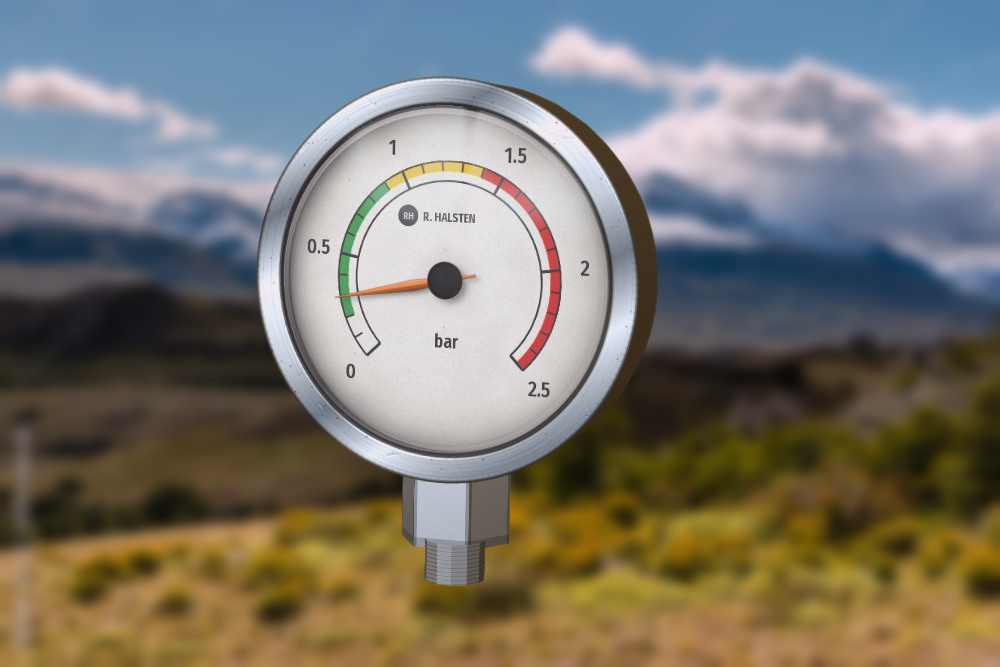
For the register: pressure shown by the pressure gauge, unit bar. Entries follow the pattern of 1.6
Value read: 0.3
